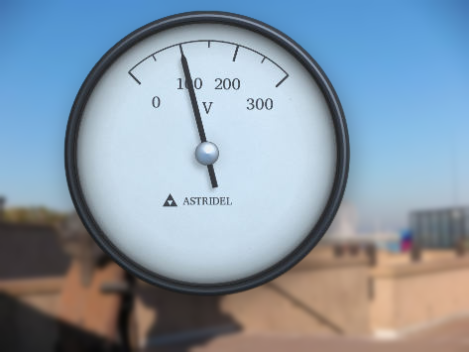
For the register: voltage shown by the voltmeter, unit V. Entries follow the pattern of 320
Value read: 100
